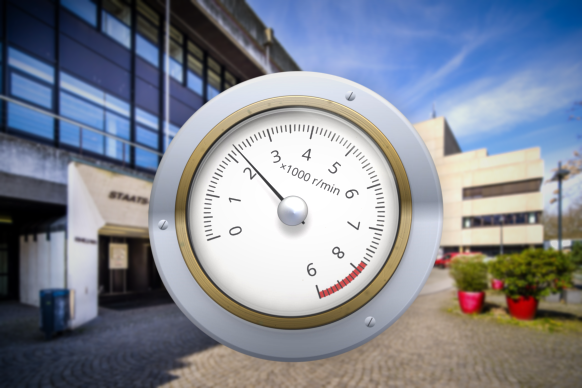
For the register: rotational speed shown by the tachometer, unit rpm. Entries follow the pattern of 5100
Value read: 2200
